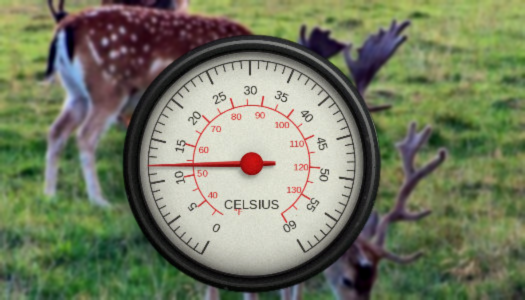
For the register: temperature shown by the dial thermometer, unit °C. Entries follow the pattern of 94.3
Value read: 12
